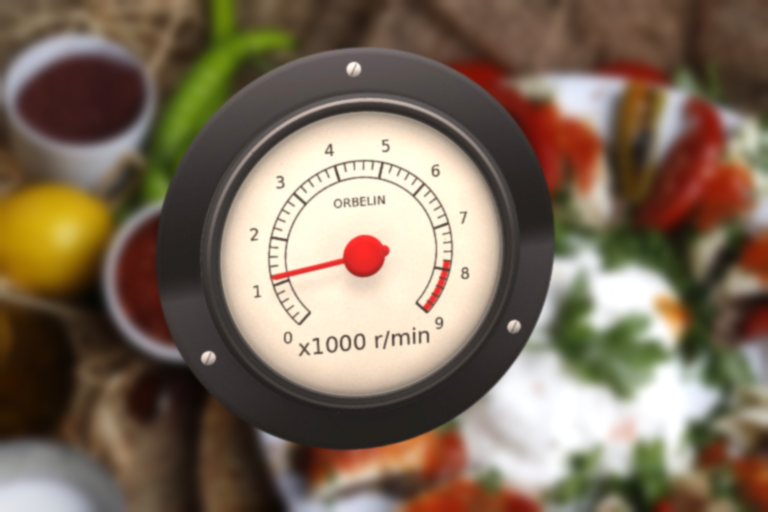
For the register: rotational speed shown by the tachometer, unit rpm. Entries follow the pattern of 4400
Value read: 1200
